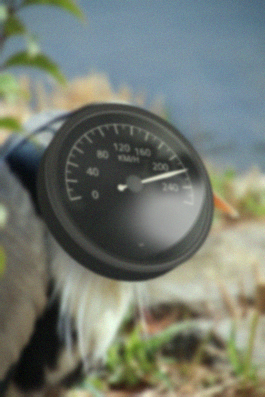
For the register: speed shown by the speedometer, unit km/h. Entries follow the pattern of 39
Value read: 220
